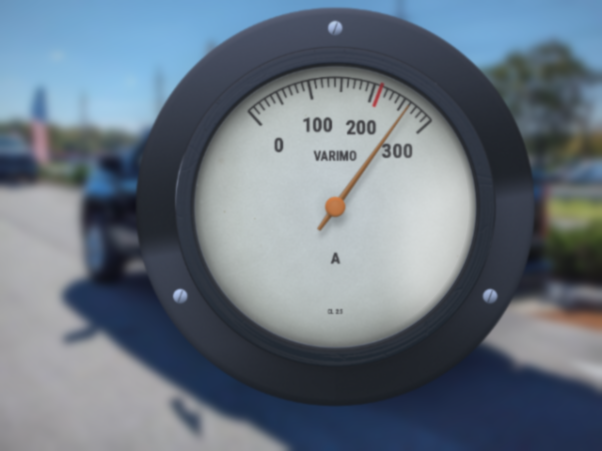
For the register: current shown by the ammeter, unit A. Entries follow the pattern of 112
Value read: 260
